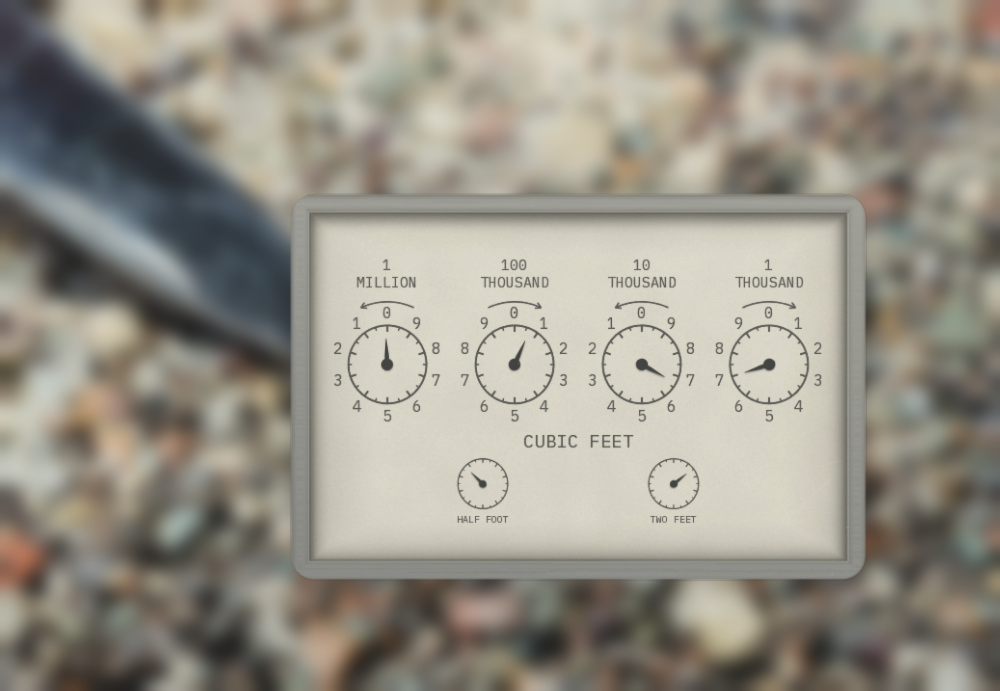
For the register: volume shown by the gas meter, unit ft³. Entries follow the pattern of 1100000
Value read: 6700
